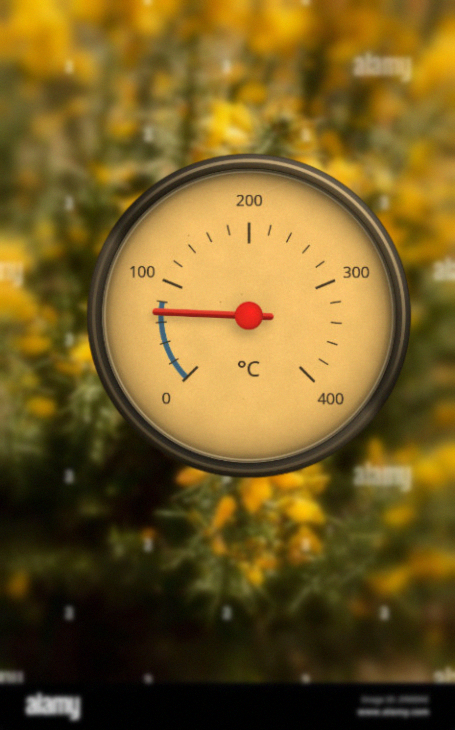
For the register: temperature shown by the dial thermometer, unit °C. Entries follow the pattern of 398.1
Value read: 70
